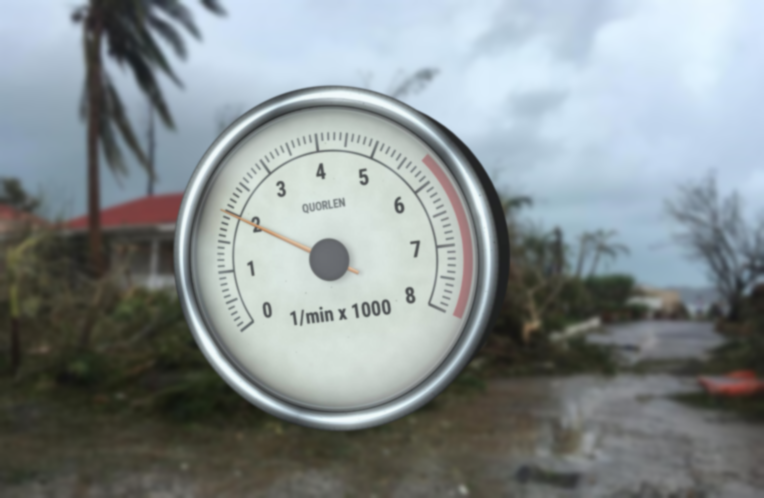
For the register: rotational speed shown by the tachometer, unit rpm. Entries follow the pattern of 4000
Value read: 2000
